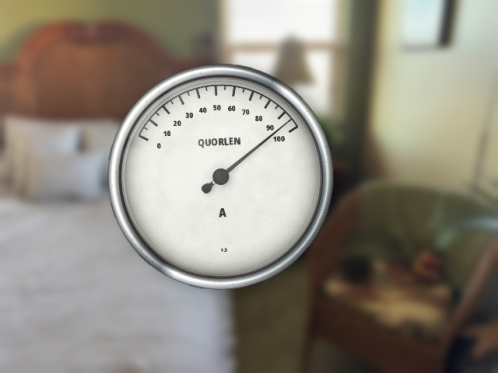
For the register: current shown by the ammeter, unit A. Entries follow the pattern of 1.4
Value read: 95
